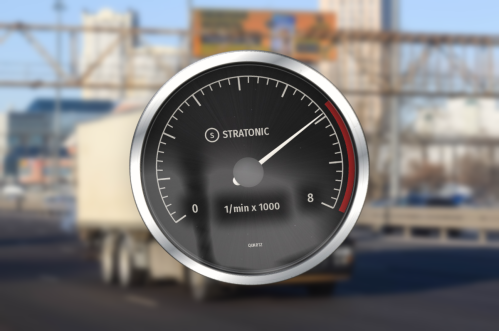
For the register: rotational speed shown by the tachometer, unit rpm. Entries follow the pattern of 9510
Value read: 5900
